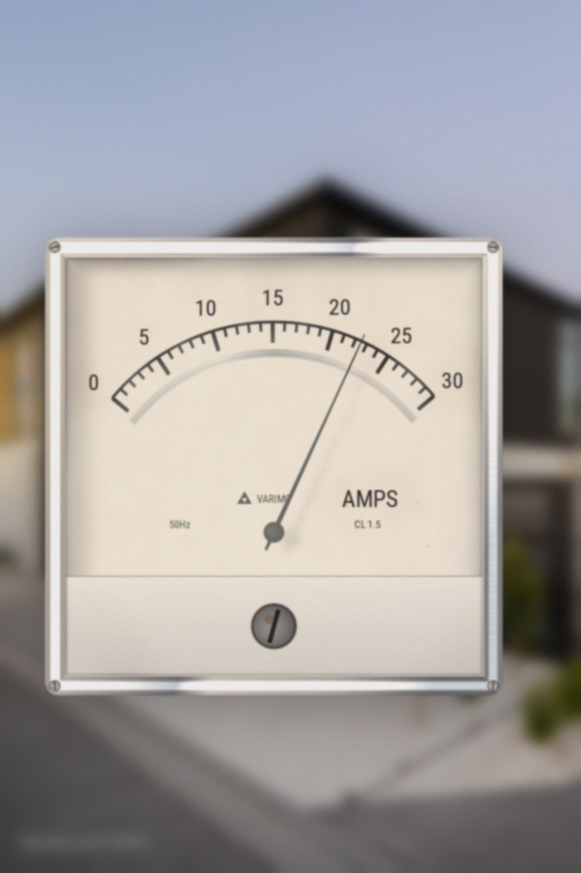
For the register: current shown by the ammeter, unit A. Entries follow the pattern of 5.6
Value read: 22.5
